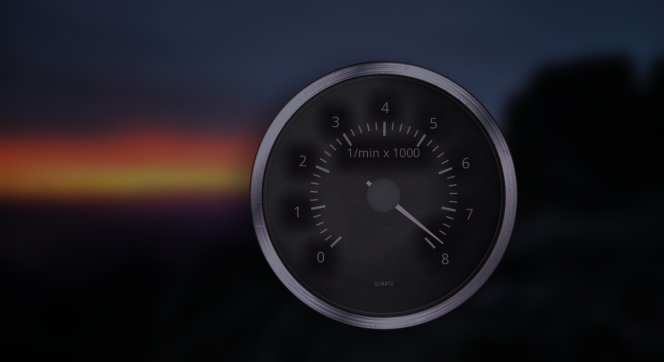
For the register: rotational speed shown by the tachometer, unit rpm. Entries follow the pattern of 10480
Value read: 7800
